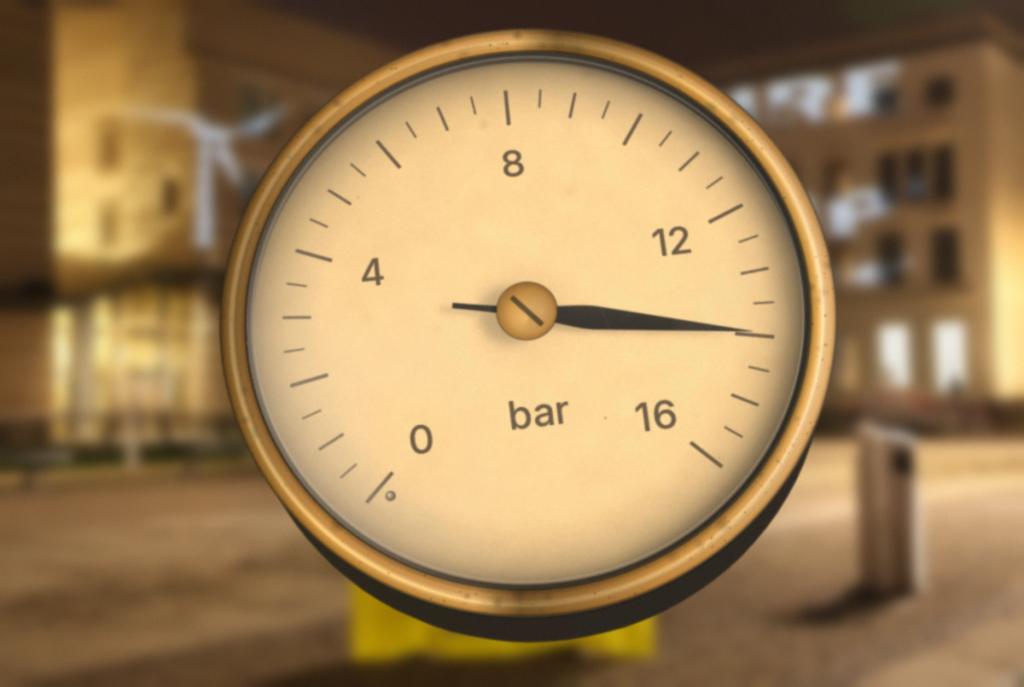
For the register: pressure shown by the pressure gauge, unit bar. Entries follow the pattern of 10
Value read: 14
